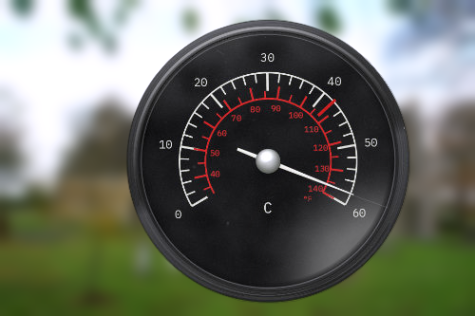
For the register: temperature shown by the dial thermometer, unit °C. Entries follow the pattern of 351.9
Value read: 58
